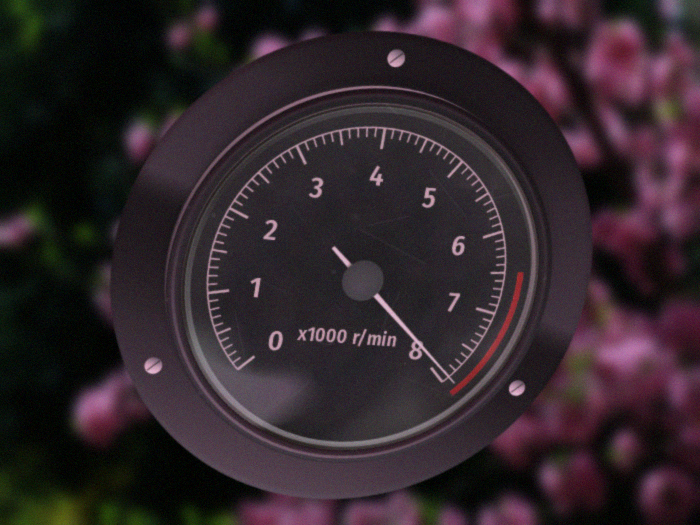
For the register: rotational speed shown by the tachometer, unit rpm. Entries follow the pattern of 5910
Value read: 7900
